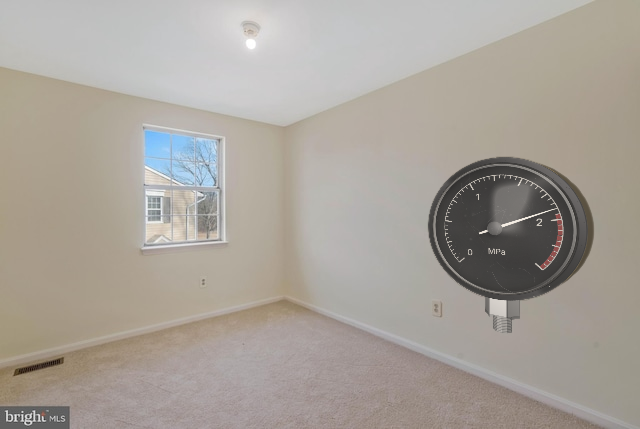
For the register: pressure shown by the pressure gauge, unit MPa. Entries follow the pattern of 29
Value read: 1.9
